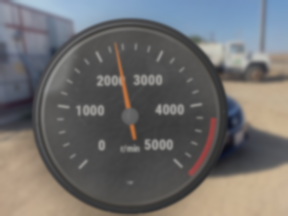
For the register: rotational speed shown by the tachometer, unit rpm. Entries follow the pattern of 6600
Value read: 2300
